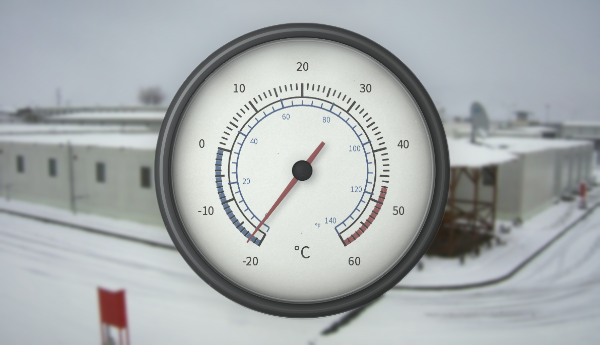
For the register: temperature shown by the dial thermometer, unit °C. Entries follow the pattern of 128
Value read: -18
